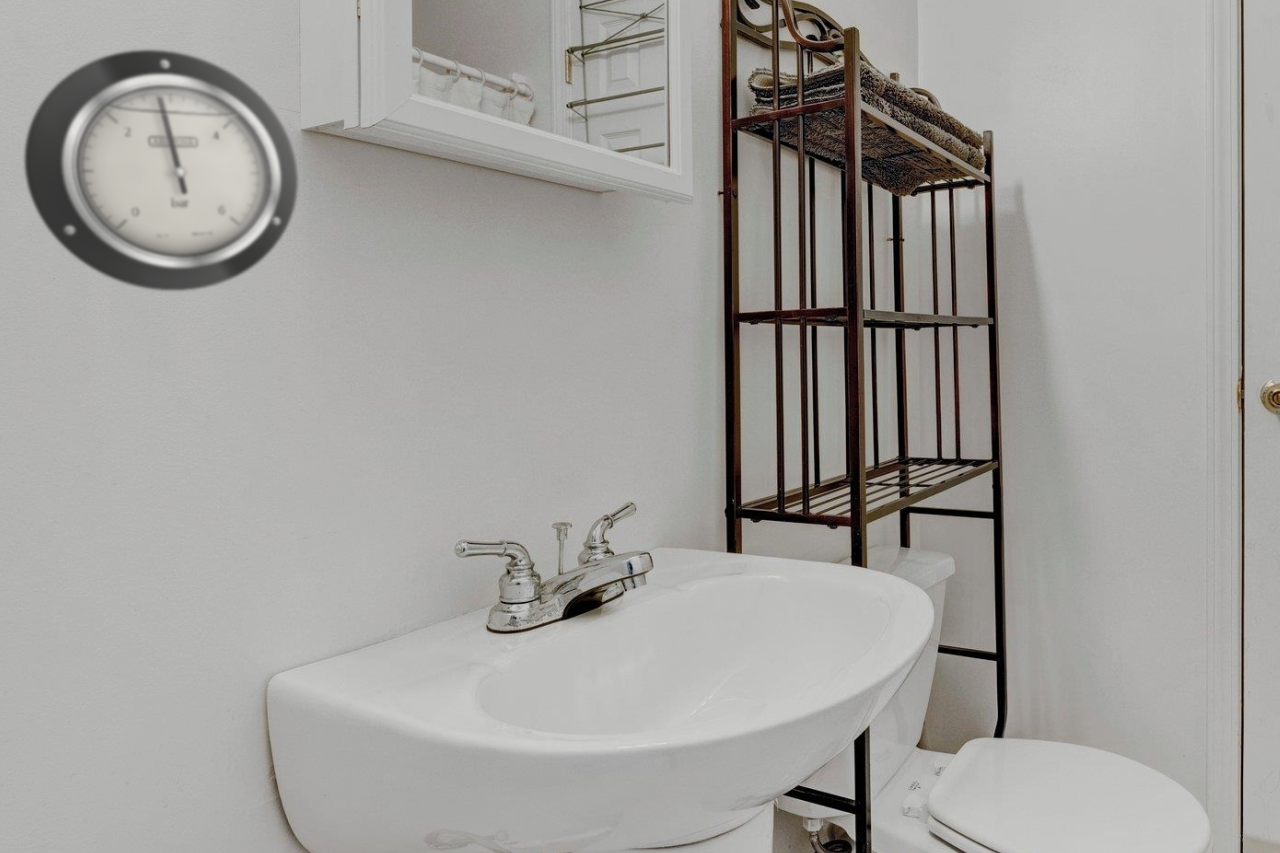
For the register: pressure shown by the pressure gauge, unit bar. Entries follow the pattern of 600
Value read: 2.8
